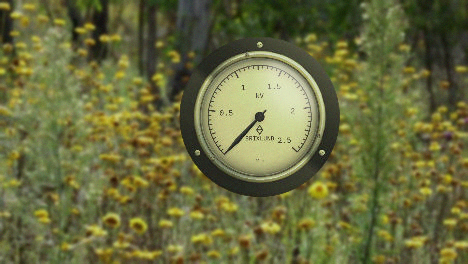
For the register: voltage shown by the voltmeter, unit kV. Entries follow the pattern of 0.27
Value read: 0
